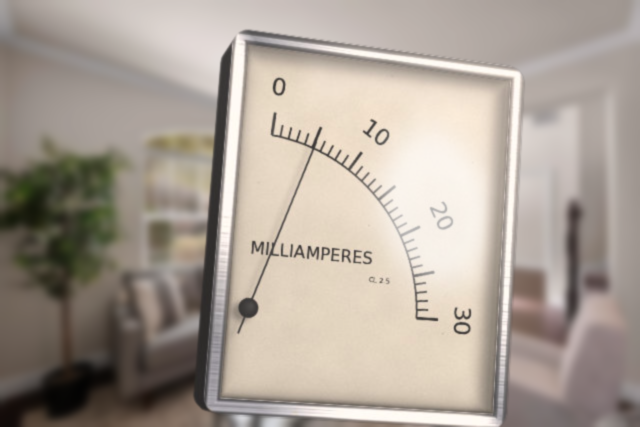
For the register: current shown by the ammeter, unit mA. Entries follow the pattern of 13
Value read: 5
